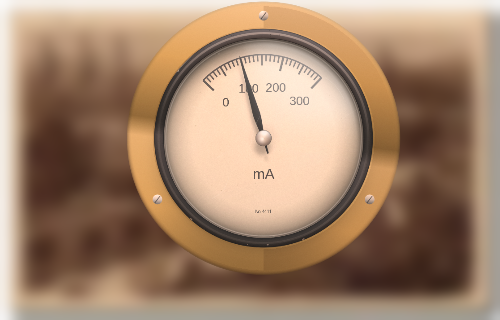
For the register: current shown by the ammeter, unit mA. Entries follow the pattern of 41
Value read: 100
